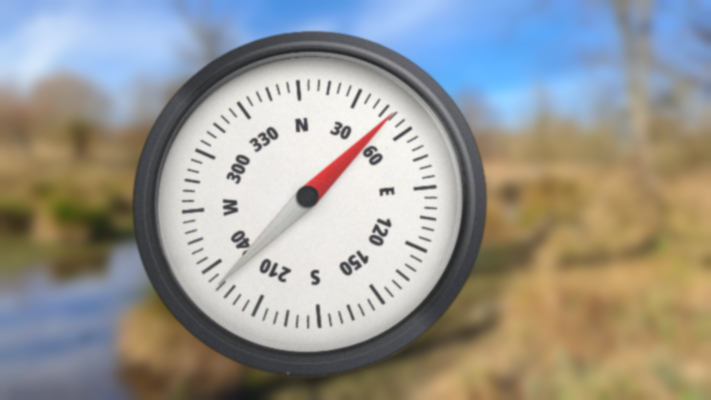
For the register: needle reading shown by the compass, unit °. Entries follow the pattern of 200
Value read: 50
